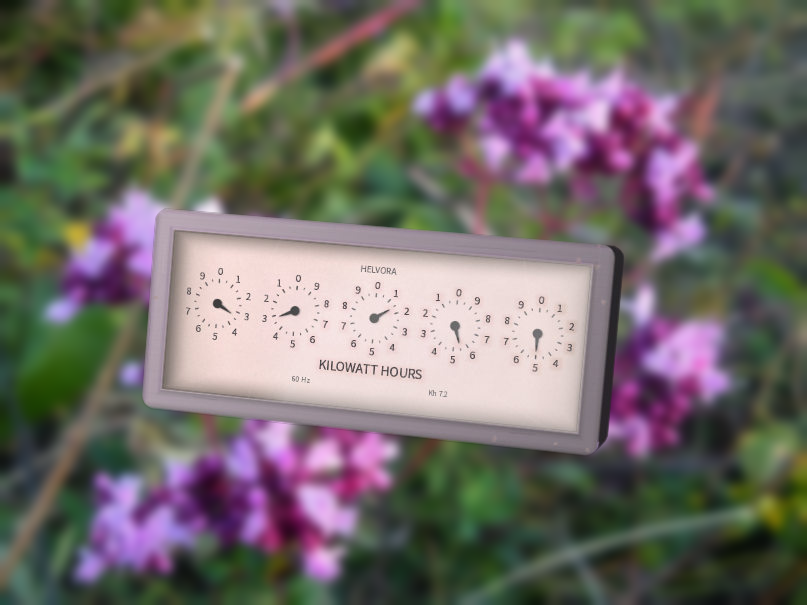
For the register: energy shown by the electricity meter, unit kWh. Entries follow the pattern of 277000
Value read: 33155
